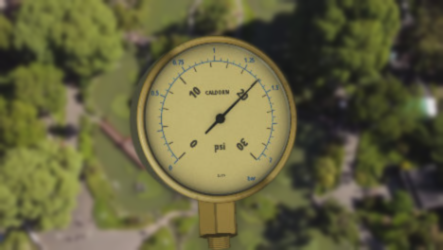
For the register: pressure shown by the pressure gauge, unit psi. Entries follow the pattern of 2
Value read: 20
